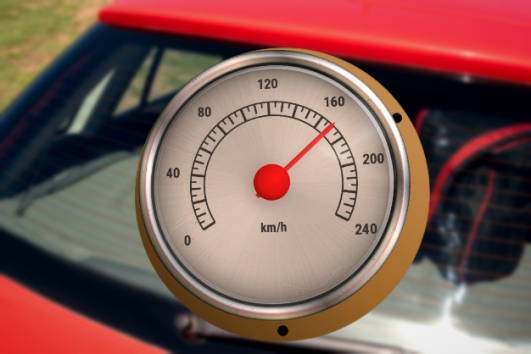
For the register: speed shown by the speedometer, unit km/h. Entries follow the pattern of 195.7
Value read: 170
